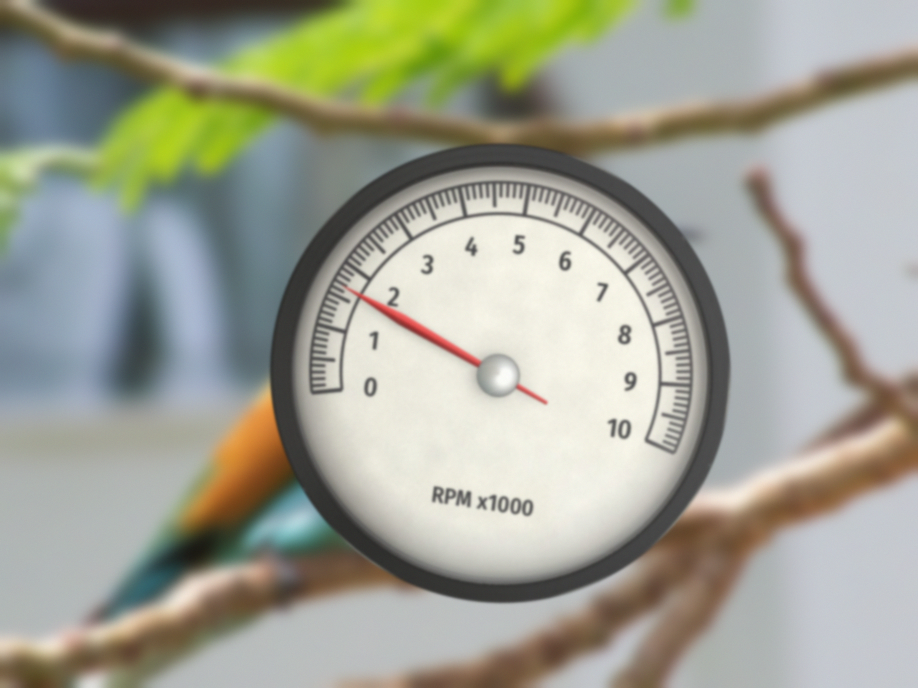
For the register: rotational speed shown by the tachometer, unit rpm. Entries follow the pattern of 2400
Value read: 1700
